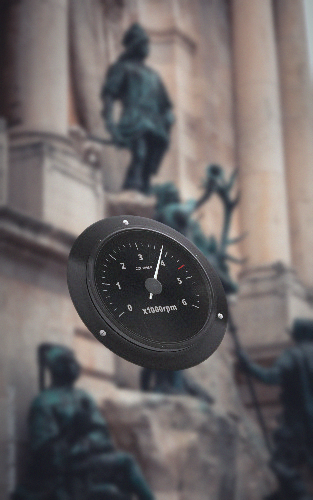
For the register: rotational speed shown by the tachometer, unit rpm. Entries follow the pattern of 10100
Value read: 3800
